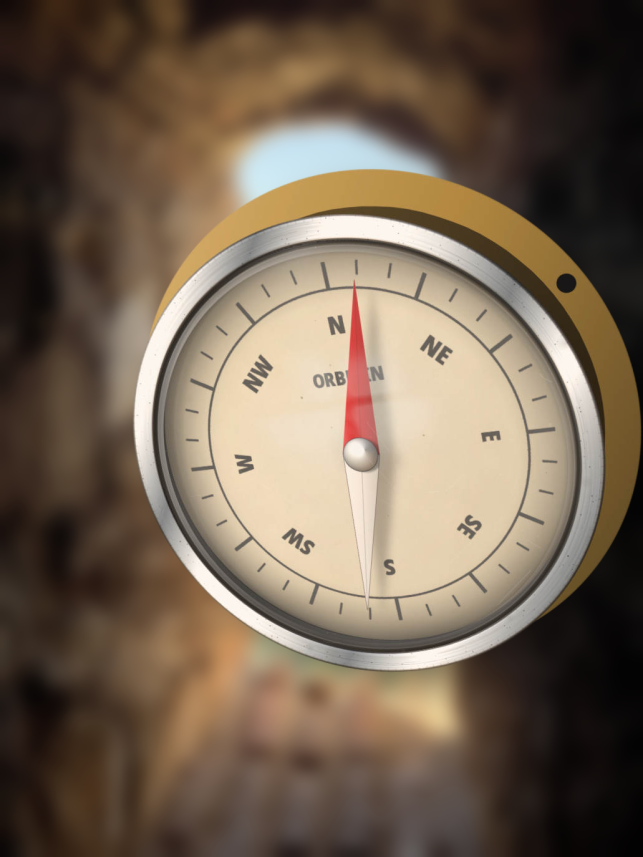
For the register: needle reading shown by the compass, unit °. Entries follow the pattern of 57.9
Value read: 10
